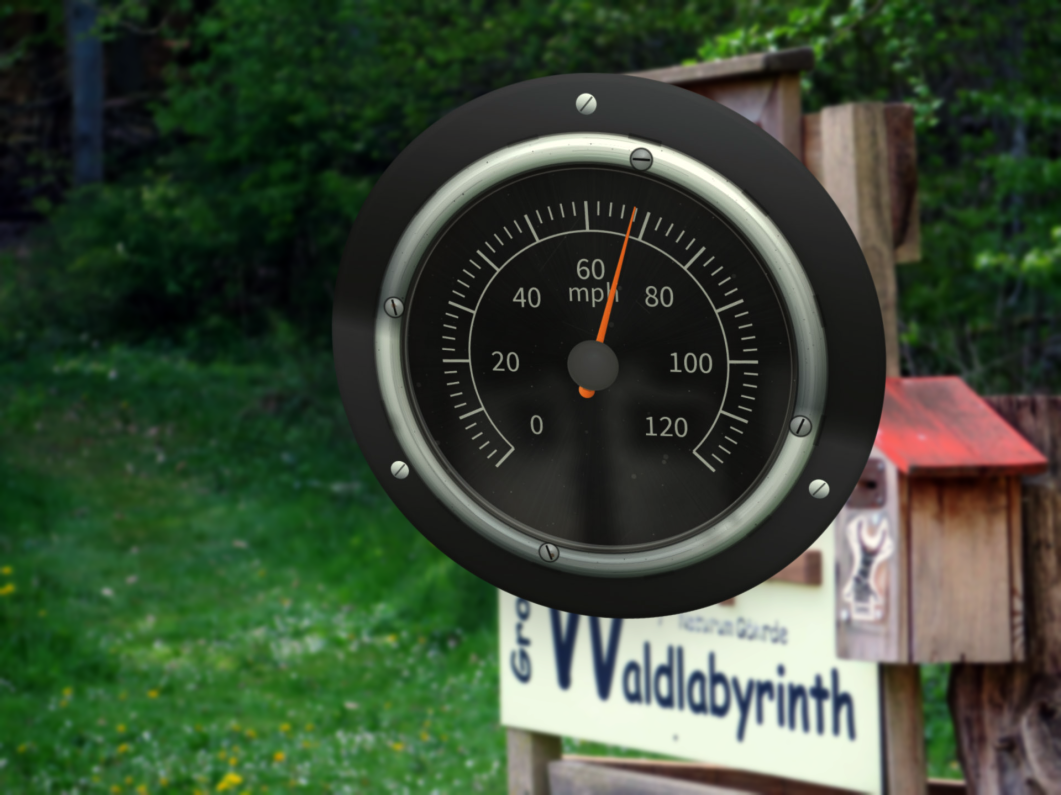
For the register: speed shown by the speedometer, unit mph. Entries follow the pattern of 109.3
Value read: 68
